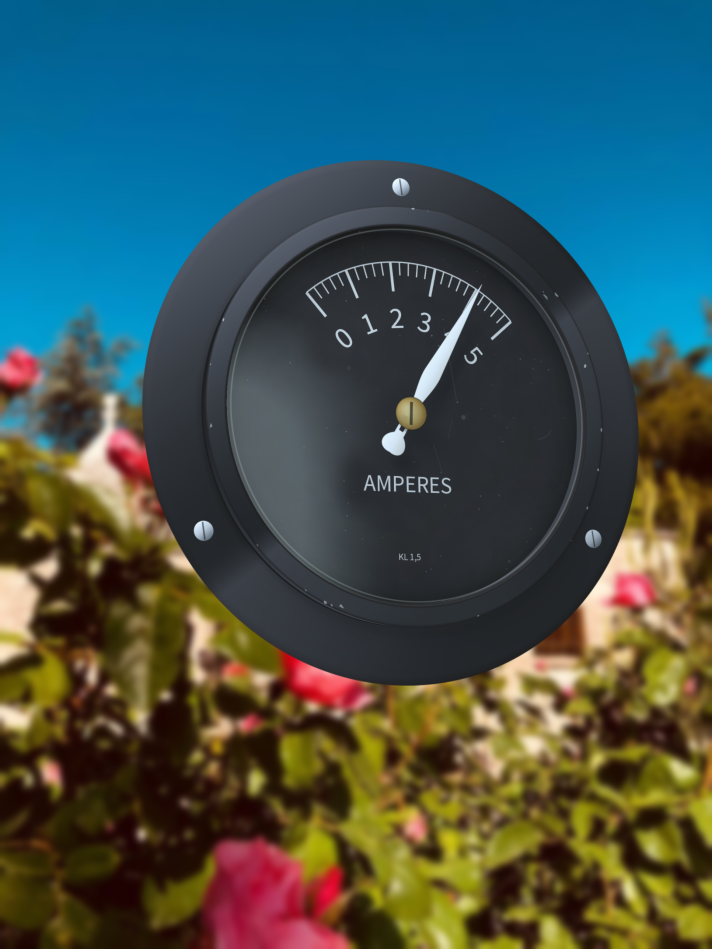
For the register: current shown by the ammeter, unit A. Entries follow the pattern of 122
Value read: 4
